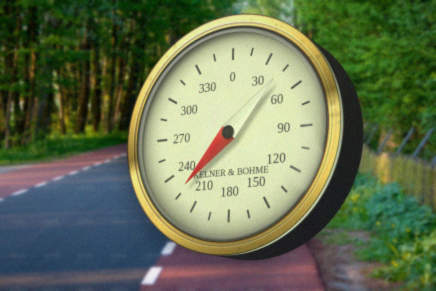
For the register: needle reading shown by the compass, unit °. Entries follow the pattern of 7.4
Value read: 225
